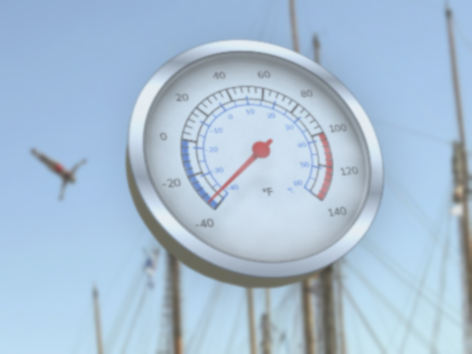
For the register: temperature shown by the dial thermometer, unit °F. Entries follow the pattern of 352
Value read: -36
